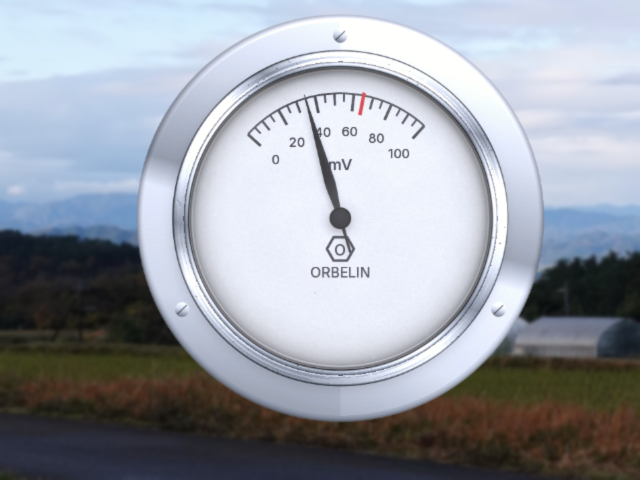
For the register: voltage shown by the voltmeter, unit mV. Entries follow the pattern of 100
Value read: 35
